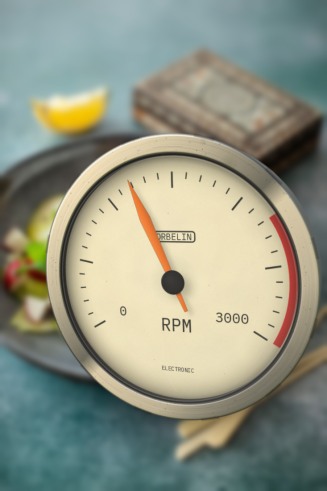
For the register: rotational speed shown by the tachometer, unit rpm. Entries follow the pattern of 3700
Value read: 1200
